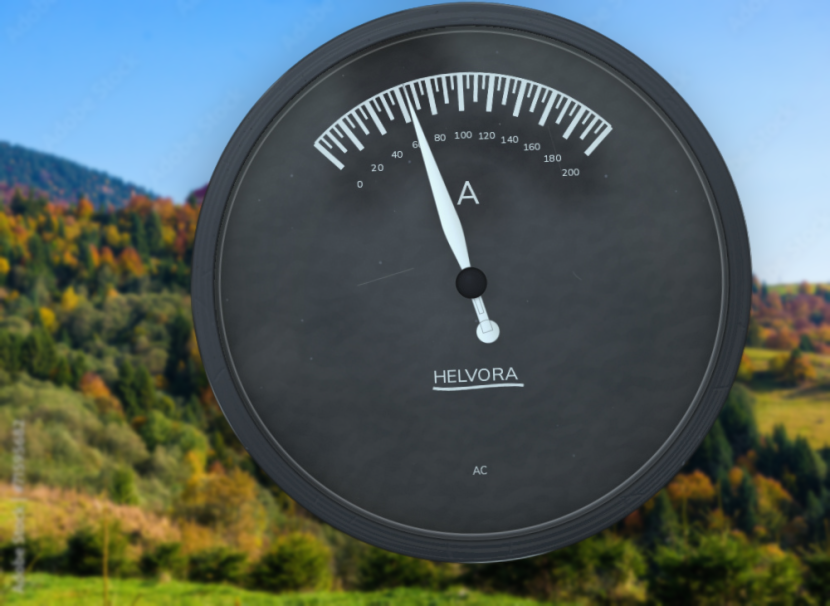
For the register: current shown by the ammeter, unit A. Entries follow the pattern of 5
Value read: 65
